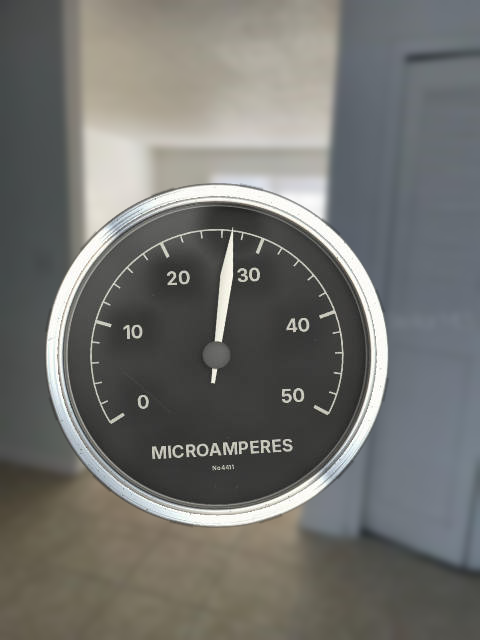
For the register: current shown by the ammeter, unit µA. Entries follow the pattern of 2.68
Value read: 27
